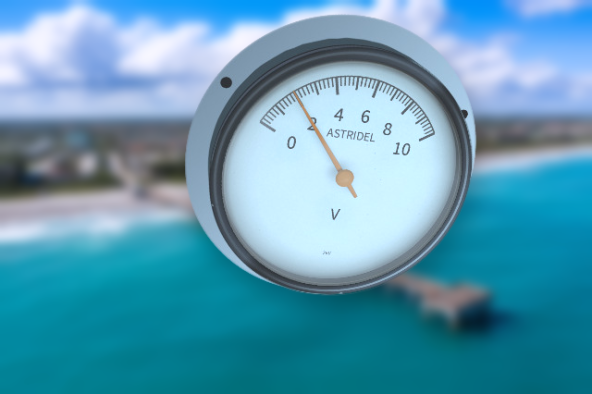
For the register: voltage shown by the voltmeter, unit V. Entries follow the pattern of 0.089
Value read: 2
